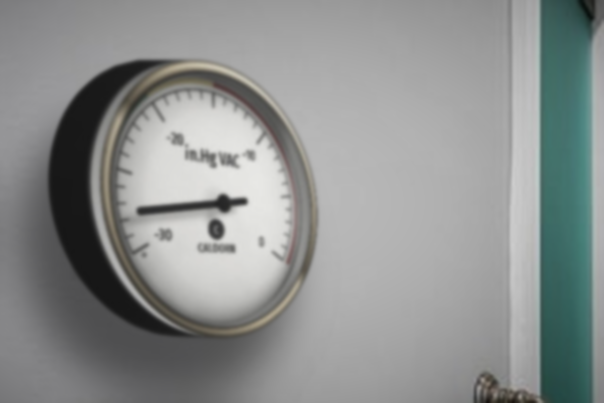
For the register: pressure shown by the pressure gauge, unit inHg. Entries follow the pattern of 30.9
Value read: -27.5
